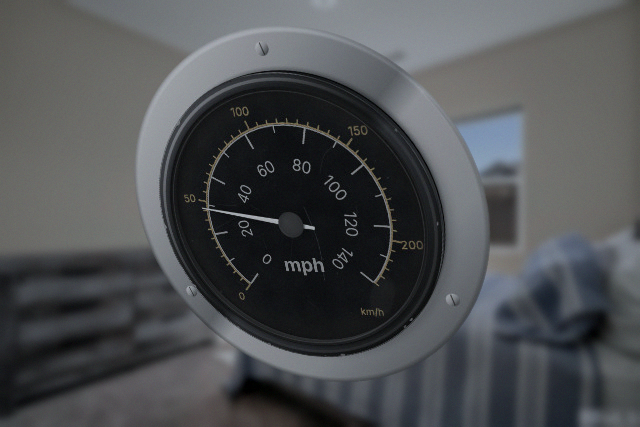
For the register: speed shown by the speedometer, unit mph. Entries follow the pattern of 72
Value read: 30
